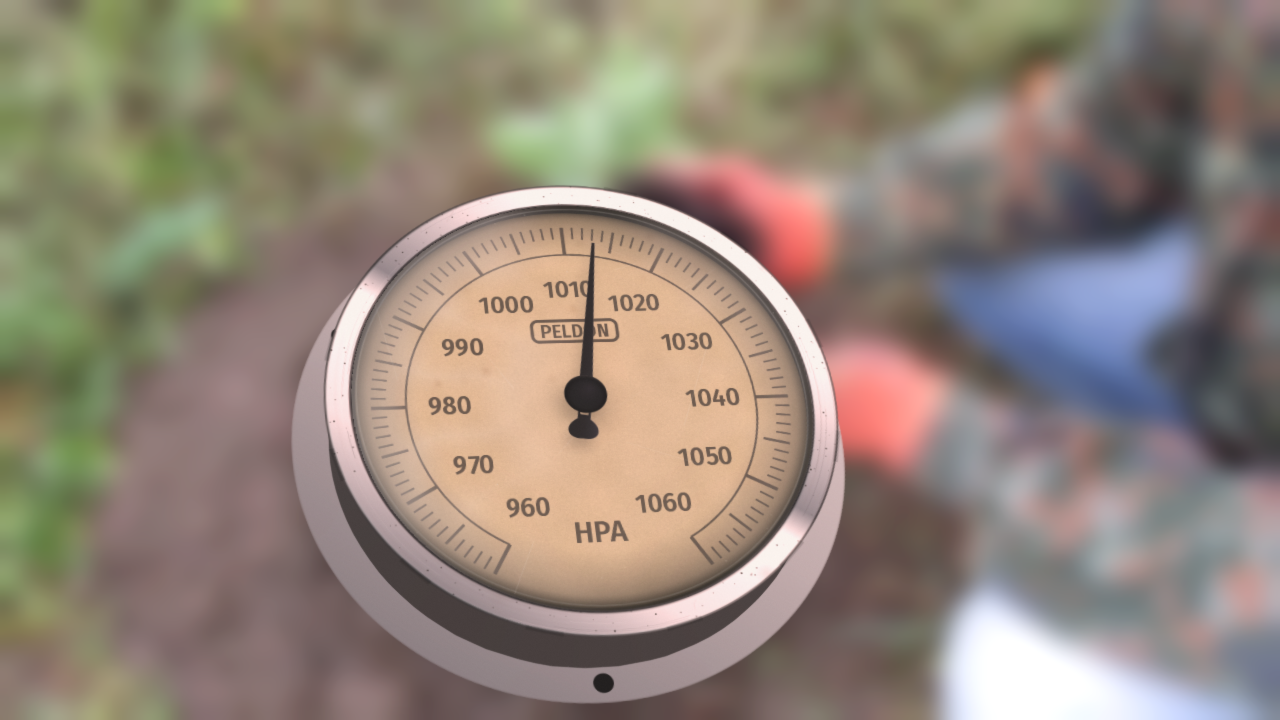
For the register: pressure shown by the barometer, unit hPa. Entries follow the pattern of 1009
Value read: 1013
